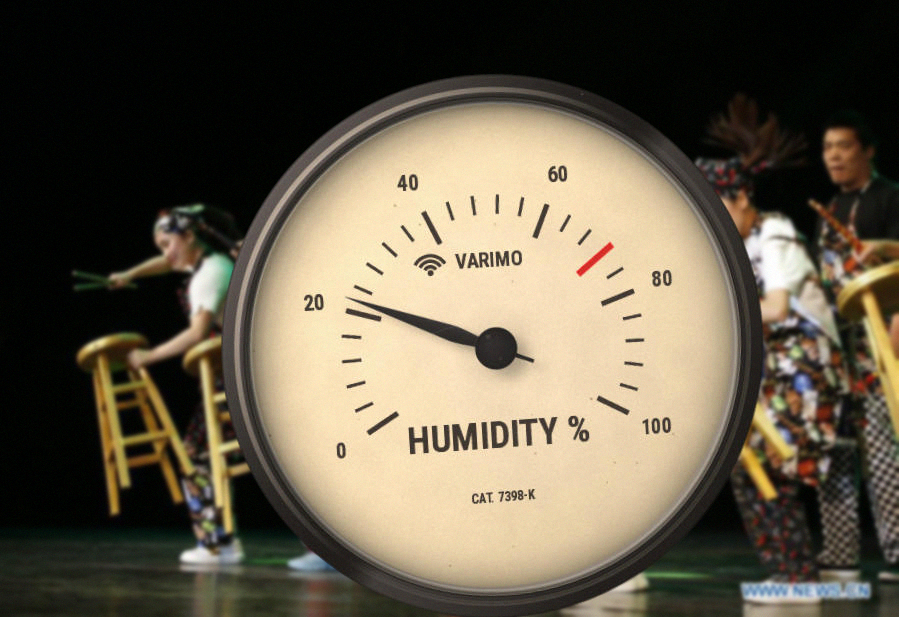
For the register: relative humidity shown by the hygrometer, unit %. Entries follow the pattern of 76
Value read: 22
